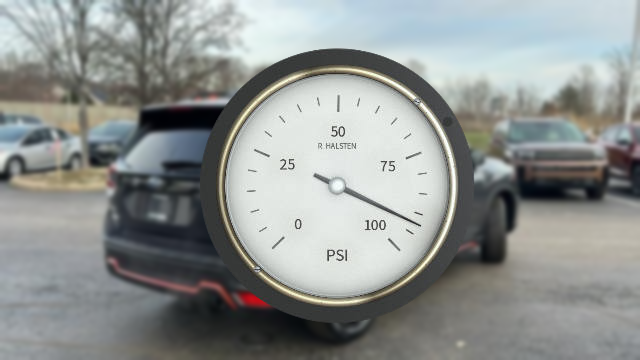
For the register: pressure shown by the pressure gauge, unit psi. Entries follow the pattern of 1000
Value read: 92.5
